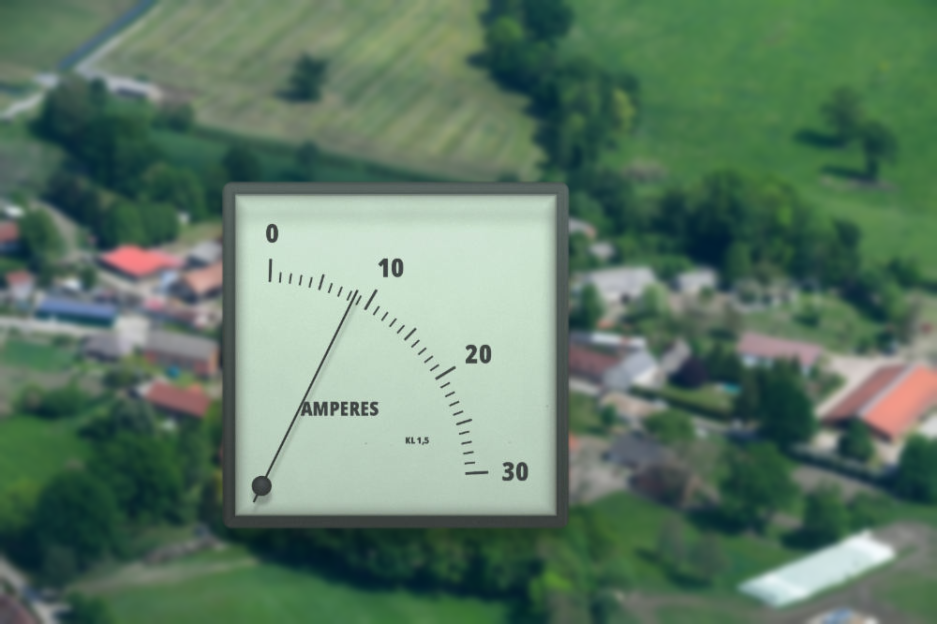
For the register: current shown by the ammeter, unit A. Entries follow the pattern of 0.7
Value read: 8.5
